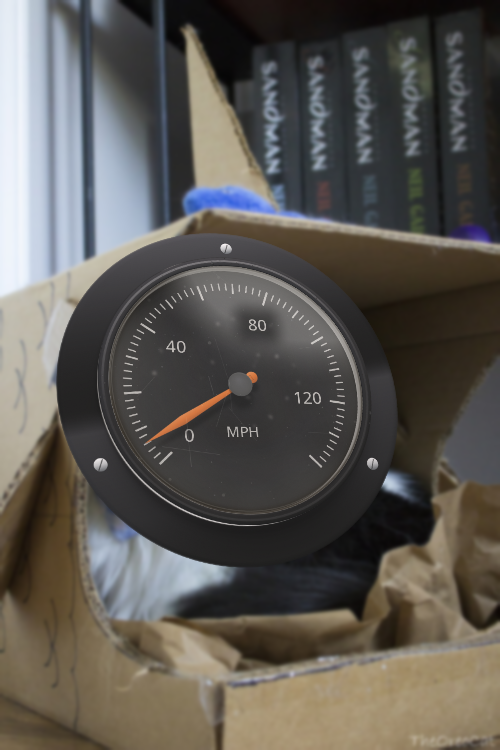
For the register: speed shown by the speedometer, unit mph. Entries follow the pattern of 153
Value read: 6
